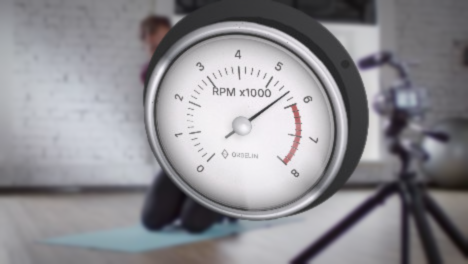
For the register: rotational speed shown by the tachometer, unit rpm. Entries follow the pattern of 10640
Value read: 5600
